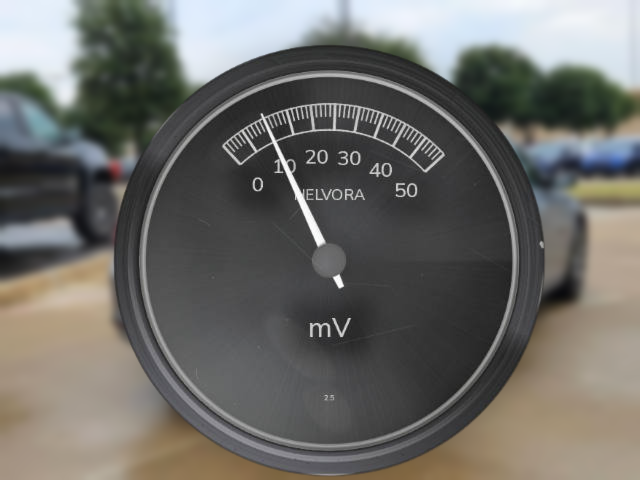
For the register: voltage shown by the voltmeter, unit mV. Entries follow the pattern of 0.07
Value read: 10
